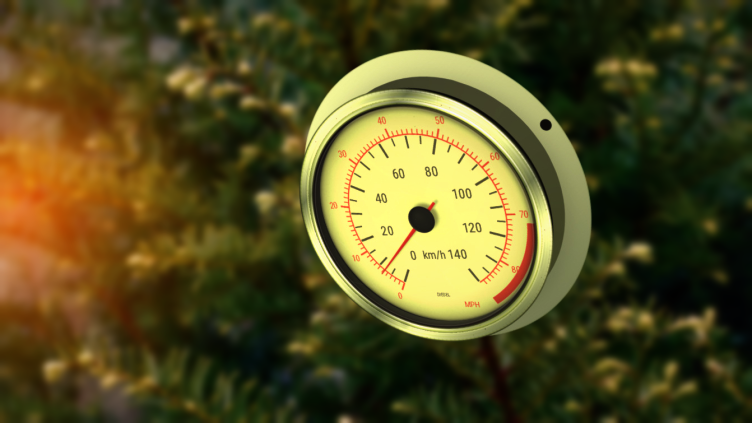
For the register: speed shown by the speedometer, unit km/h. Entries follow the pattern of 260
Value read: 7.5
